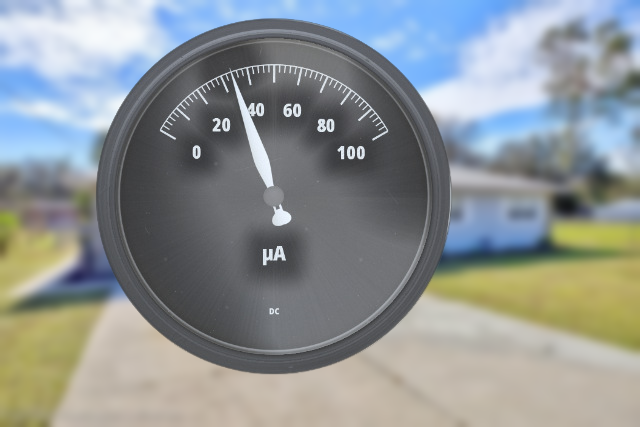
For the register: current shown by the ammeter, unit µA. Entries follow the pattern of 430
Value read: 34
